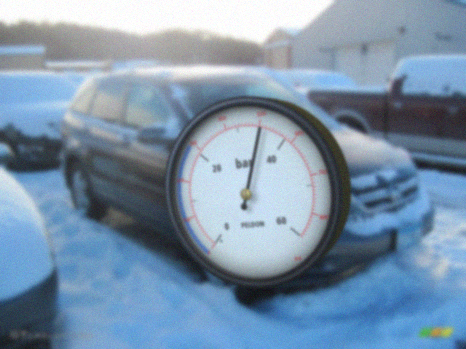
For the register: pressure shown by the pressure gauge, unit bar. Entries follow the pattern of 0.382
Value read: 35
